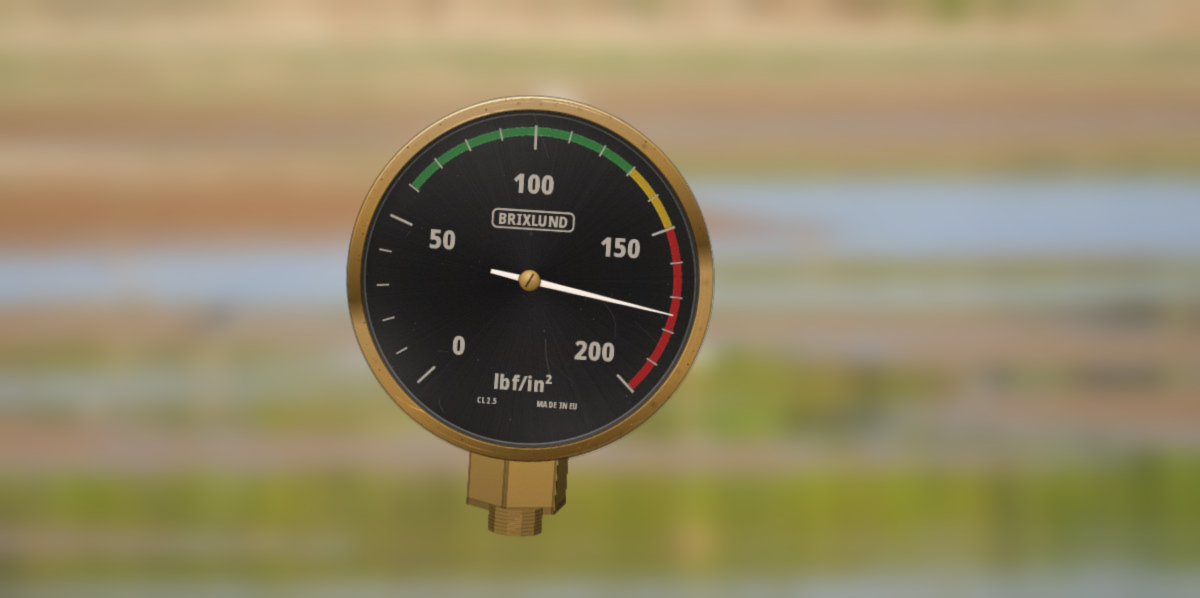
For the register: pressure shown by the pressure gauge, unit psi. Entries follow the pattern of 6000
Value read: 175
